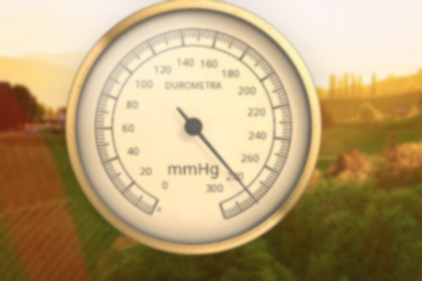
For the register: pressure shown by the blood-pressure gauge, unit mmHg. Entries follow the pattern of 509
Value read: 280
